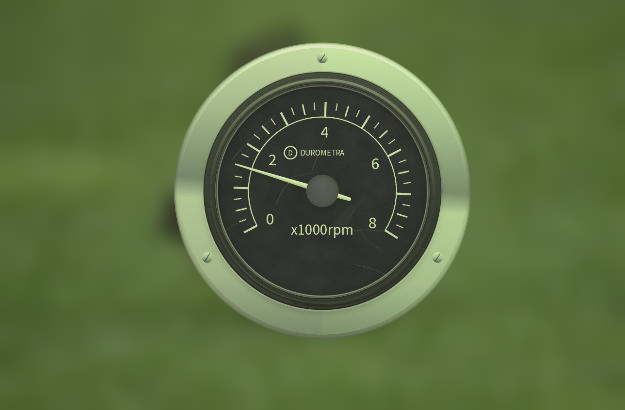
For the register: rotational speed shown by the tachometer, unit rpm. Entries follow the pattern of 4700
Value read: 1500
